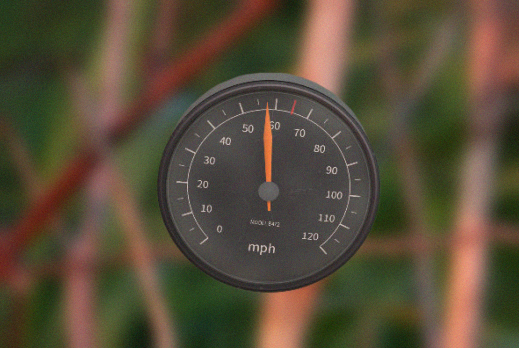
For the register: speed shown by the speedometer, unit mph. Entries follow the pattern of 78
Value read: 57.5
